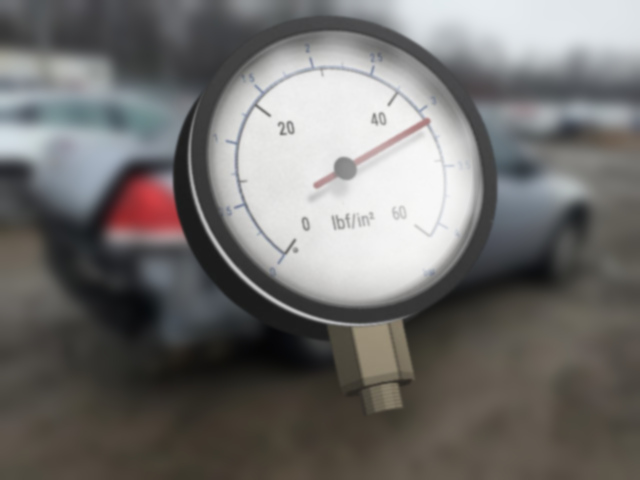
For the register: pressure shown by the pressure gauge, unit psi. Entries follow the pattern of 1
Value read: 45
